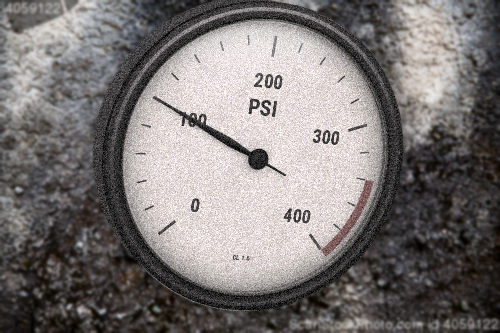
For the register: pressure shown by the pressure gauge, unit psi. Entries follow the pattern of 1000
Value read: 100
